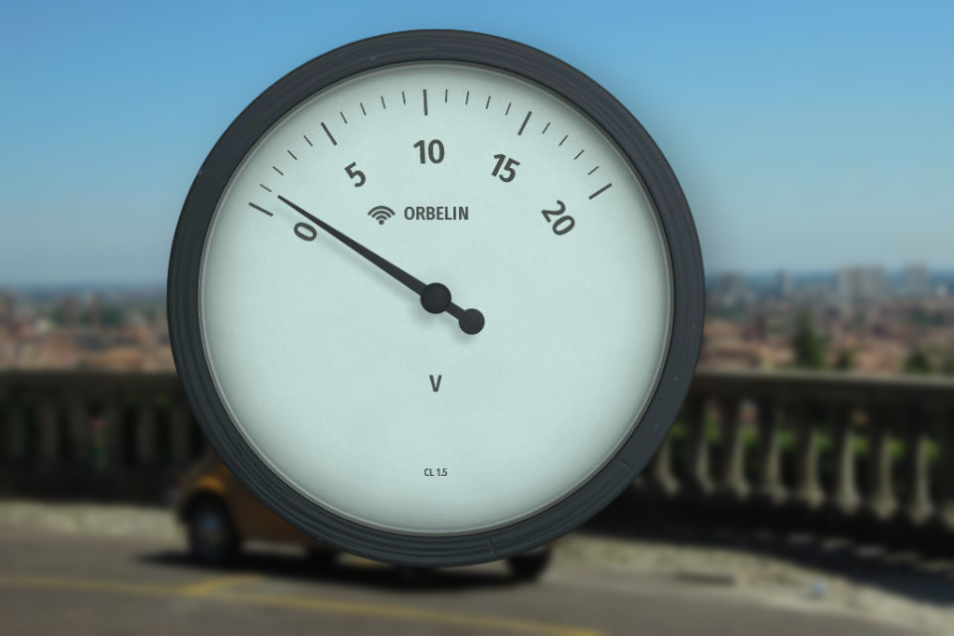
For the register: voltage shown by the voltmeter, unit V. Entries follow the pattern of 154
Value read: 1
